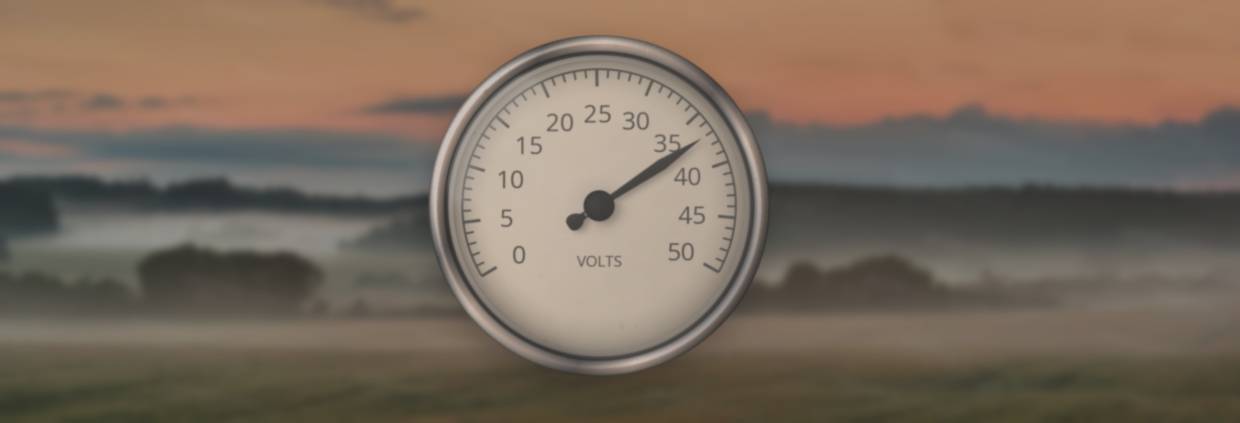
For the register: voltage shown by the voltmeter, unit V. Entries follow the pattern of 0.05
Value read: 37
